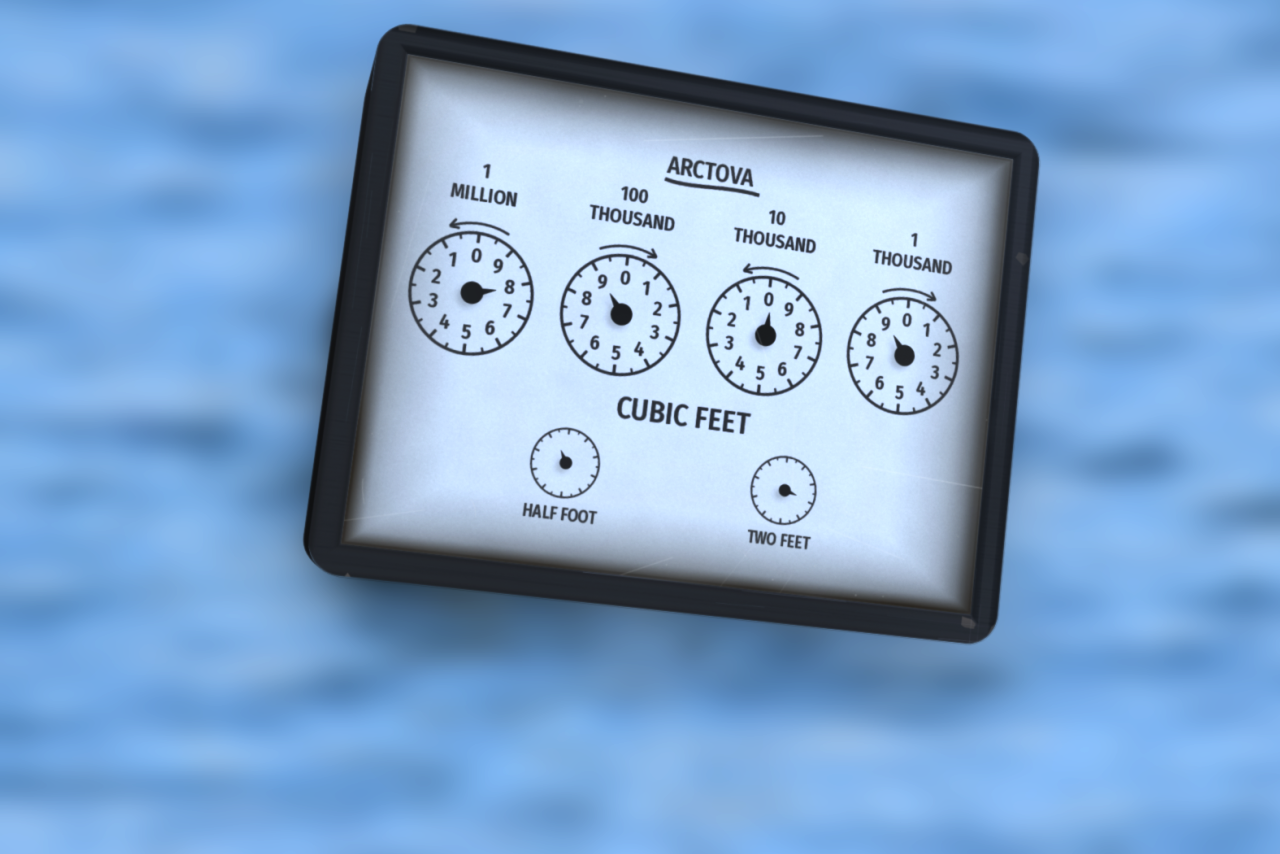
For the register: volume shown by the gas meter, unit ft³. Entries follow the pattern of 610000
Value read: 789900
